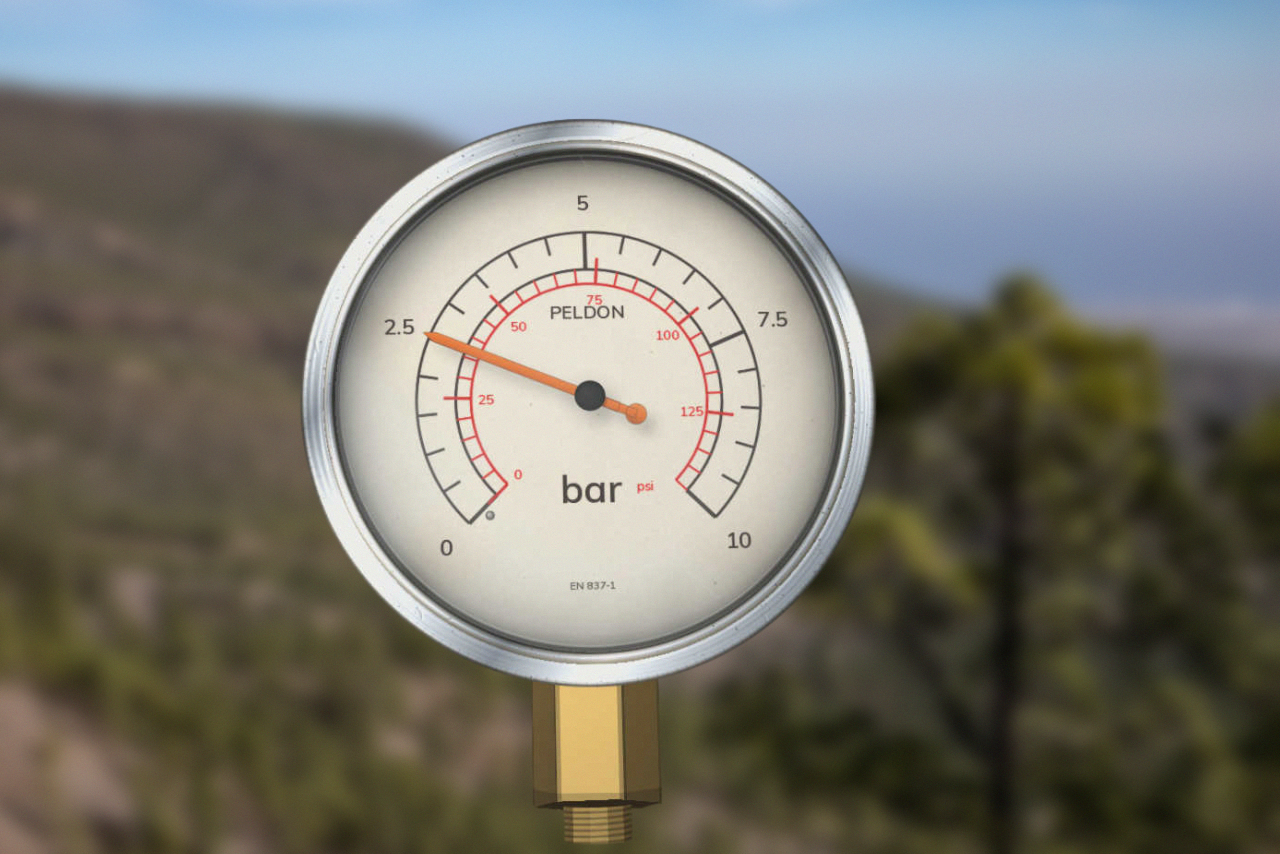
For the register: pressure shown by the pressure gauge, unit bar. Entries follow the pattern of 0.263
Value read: 2.5
